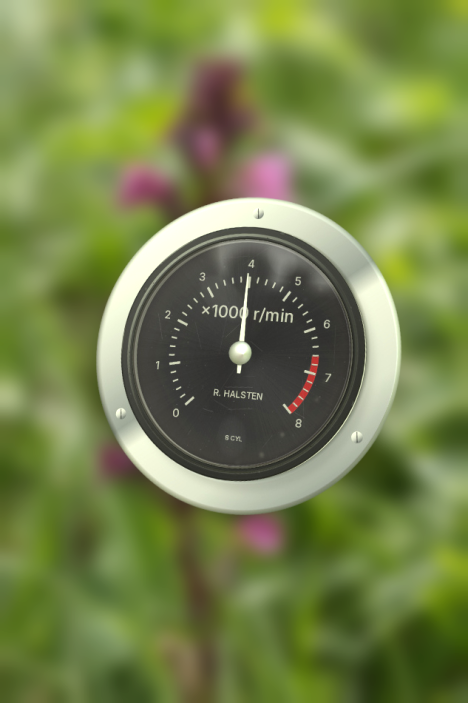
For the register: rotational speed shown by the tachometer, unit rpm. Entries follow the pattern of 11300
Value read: 4000
